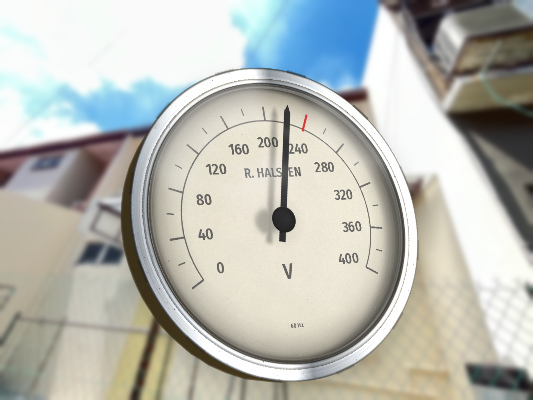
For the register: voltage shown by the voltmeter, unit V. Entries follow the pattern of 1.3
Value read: 220
